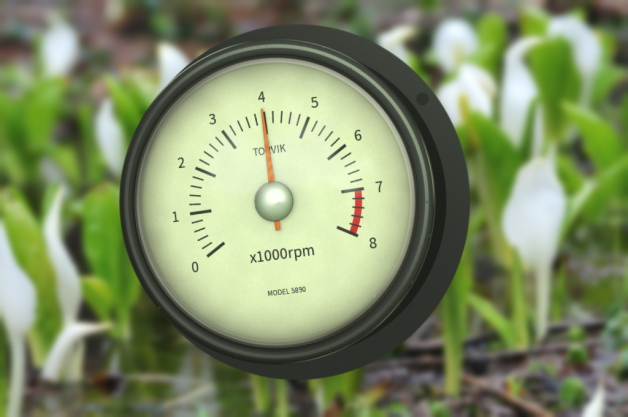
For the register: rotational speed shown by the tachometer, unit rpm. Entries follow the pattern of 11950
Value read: 4000
